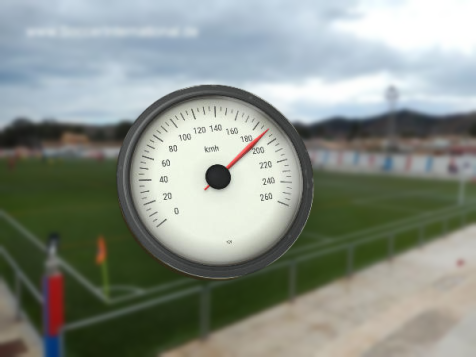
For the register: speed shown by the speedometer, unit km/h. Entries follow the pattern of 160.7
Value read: 190
